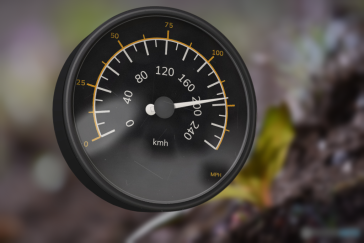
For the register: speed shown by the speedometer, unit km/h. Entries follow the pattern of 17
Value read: 195
